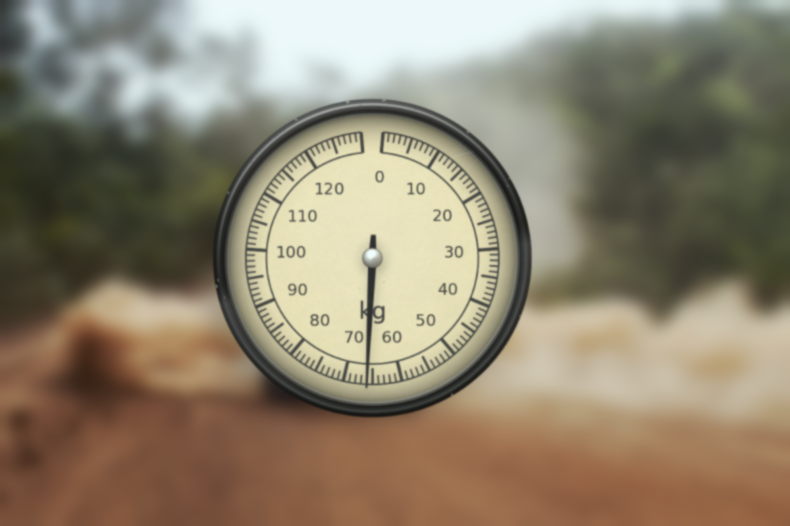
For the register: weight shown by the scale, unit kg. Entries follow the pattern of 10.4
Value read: 66
